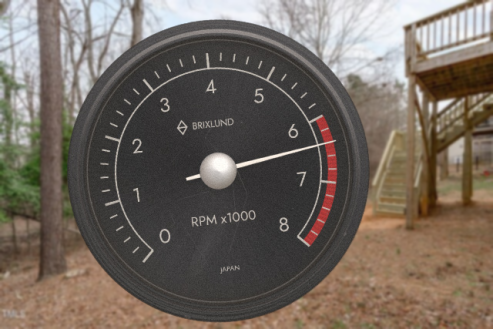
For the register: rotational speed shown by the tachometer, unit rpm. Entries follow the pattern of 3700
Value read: 6400
